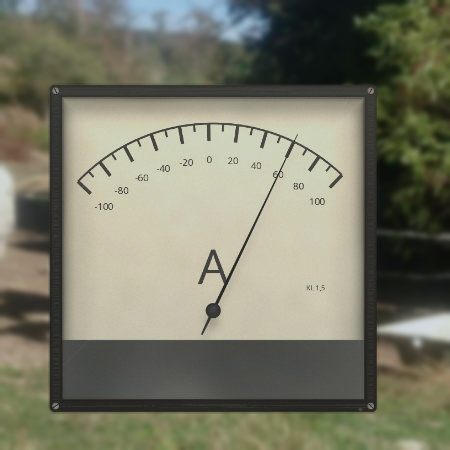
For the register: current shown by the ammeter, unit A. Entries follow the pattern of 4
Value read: 60
